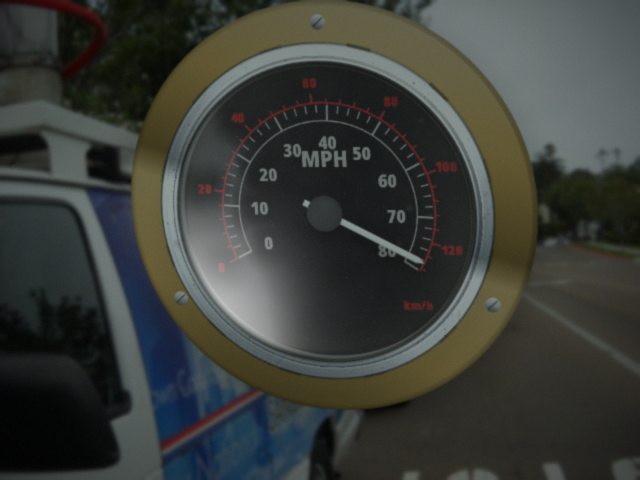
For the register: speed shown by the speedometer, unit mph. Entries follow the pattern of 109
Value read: 78
